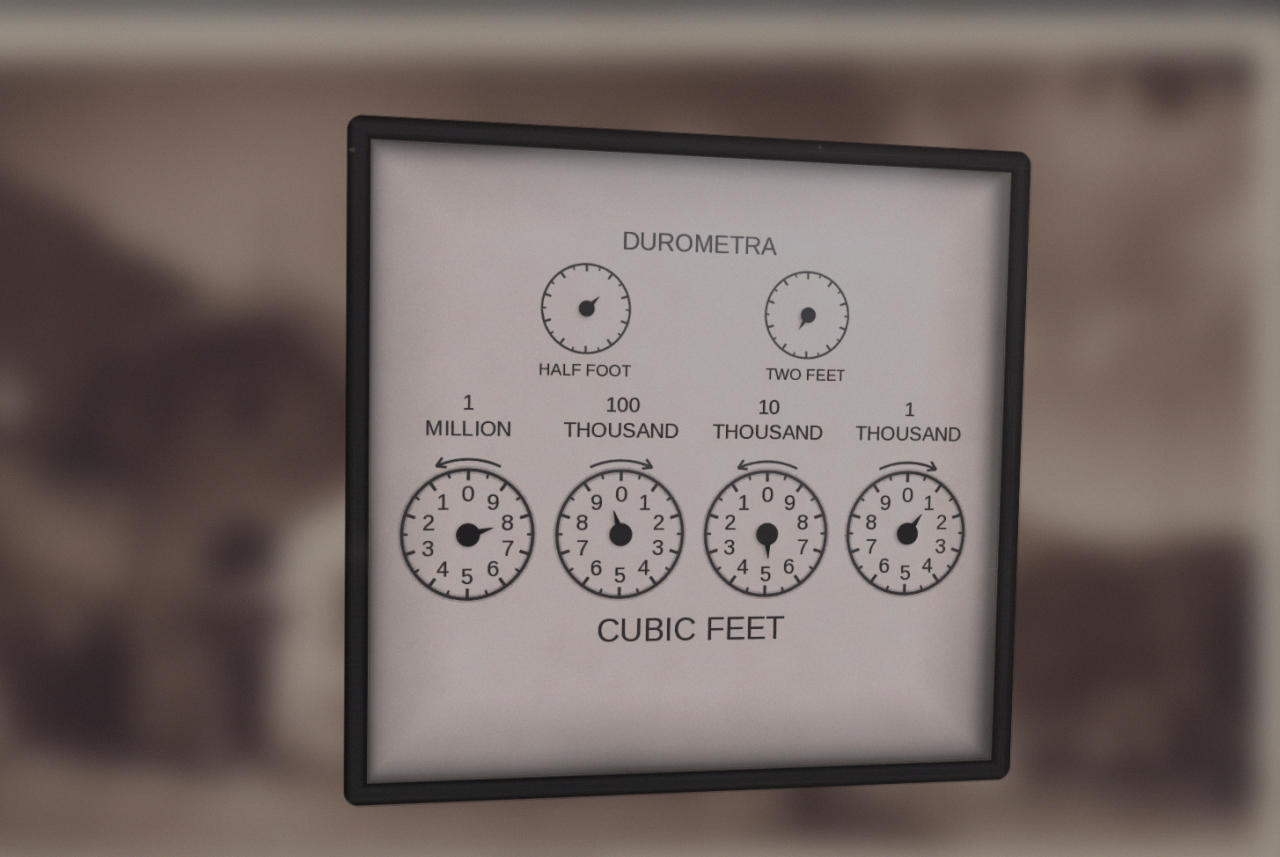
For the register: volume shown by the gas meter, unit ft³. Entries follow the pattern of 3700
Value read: 795100
